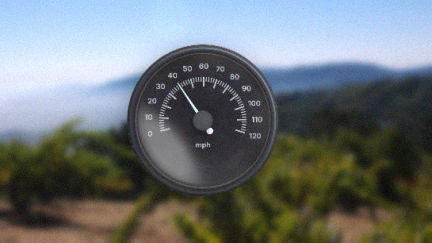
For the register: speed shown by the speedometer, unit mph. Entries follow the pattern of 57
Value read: 40
